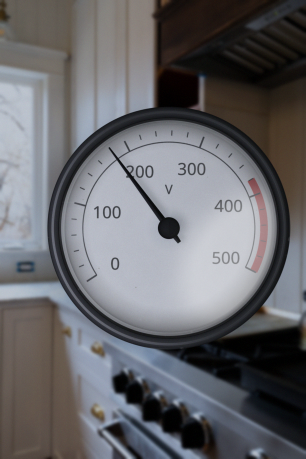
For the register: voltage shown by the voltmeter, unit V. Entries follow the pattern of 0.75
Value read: 180
